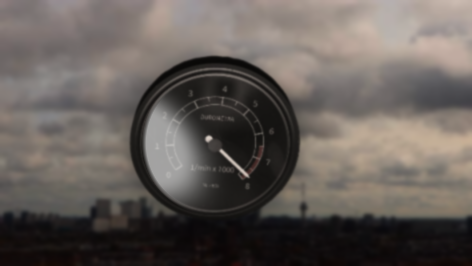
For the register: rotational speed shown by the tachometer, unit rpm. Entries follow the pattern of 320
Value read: 7750
